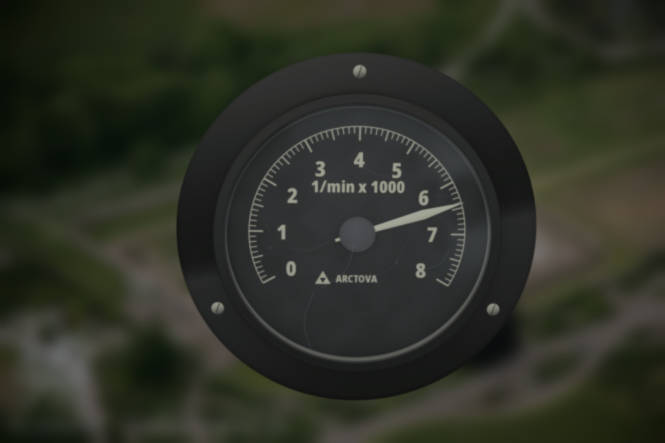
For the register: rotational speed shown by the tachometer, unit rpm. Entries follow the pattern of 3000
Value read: 6400
